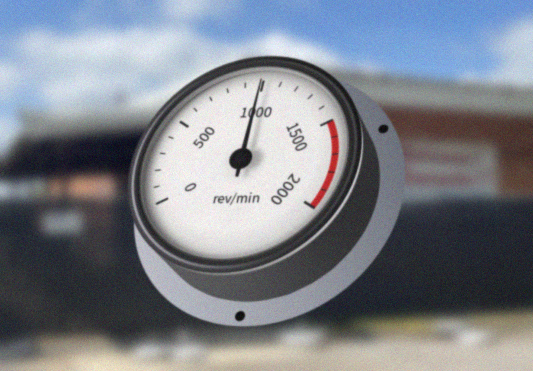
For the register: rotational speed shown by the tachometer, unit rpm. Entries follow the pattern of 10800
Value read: 1000
